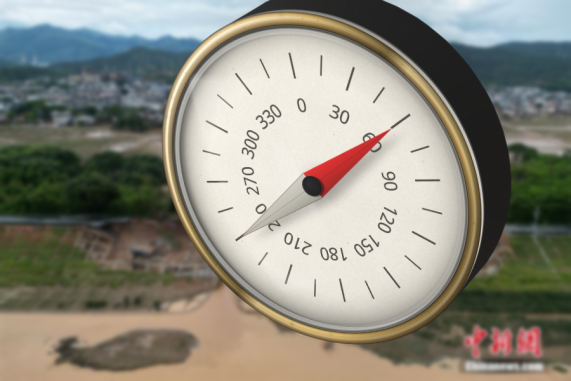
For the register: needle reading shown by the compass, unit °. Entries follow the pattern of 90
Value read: 60
